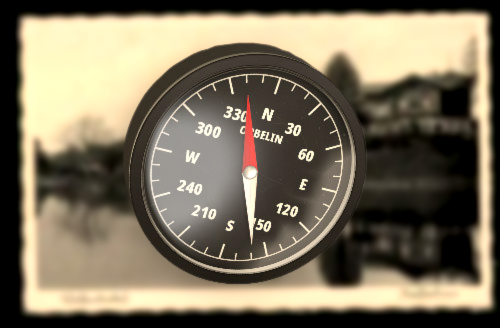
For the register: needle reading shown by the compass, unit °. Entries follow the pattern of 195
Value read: 340
